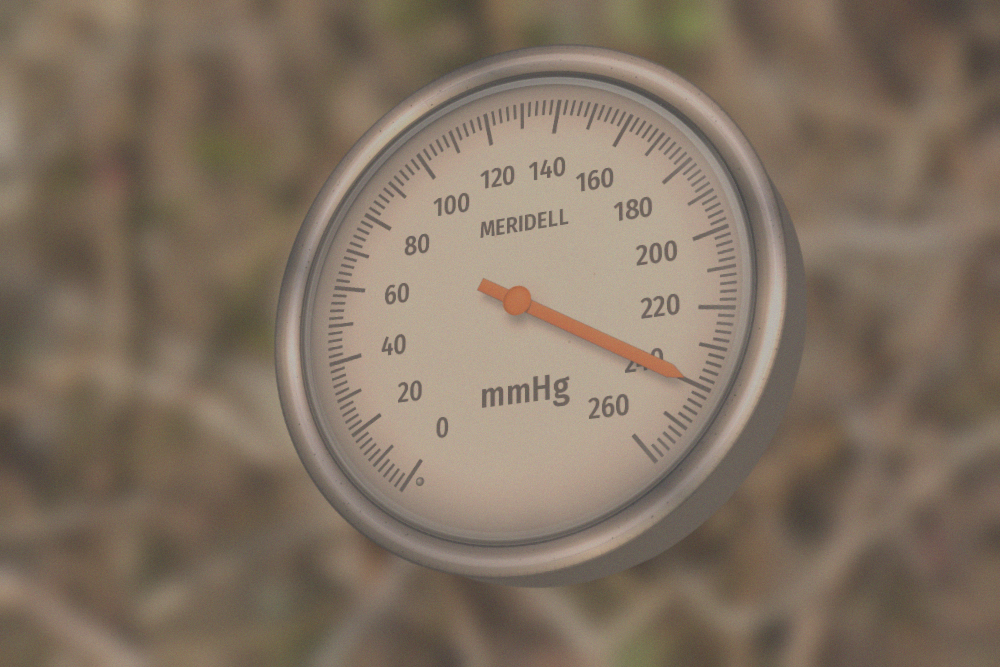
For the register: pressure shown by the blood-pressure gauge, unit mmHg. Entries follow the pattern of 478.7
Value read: 240
